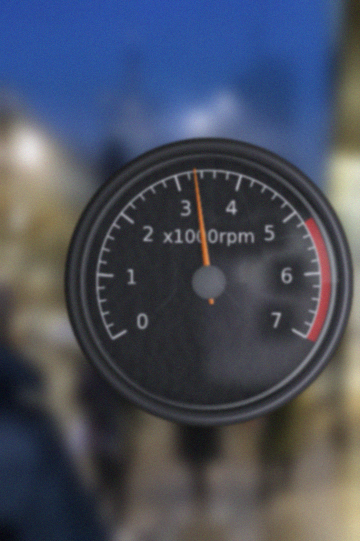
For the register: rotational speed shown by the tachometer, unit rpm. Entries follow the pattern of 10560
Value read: 3300
